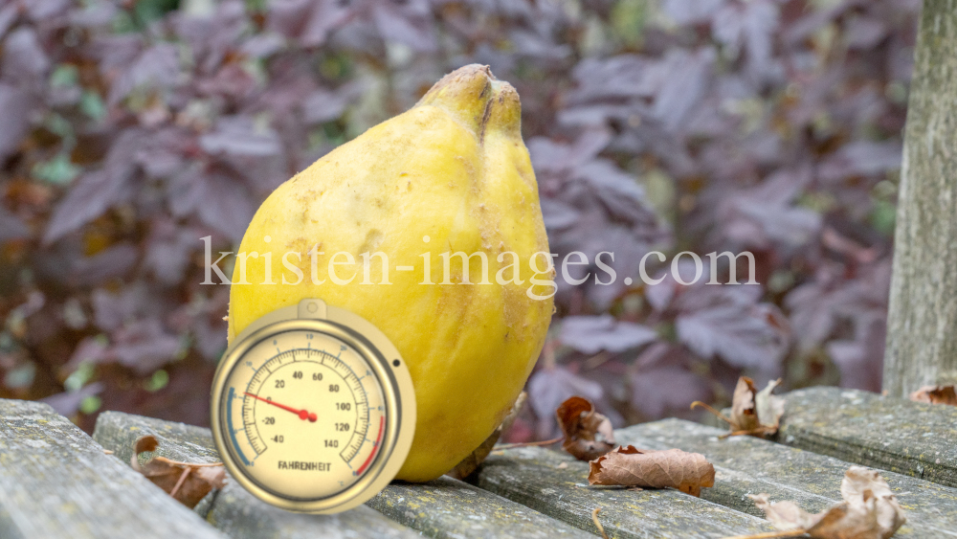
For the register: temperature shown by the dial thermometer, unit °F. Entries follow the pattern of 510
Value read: 0
